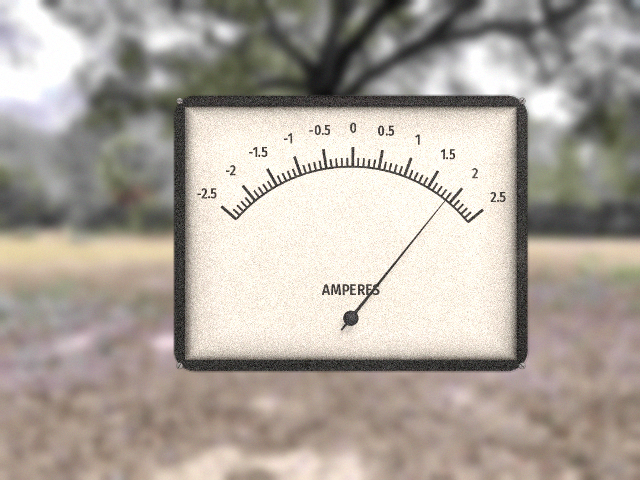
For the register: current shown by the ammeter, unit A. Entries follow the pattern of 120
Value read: 1.9
